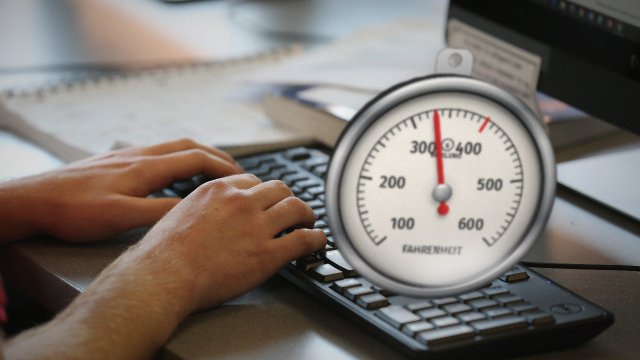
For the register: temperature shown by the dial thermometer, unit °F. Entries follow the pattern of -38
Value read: 330
